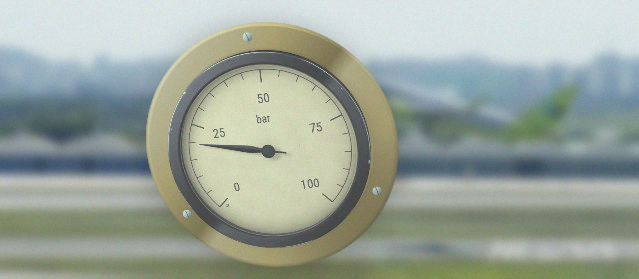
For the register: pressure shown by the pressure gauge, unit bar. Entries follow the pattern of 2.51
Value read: 20
